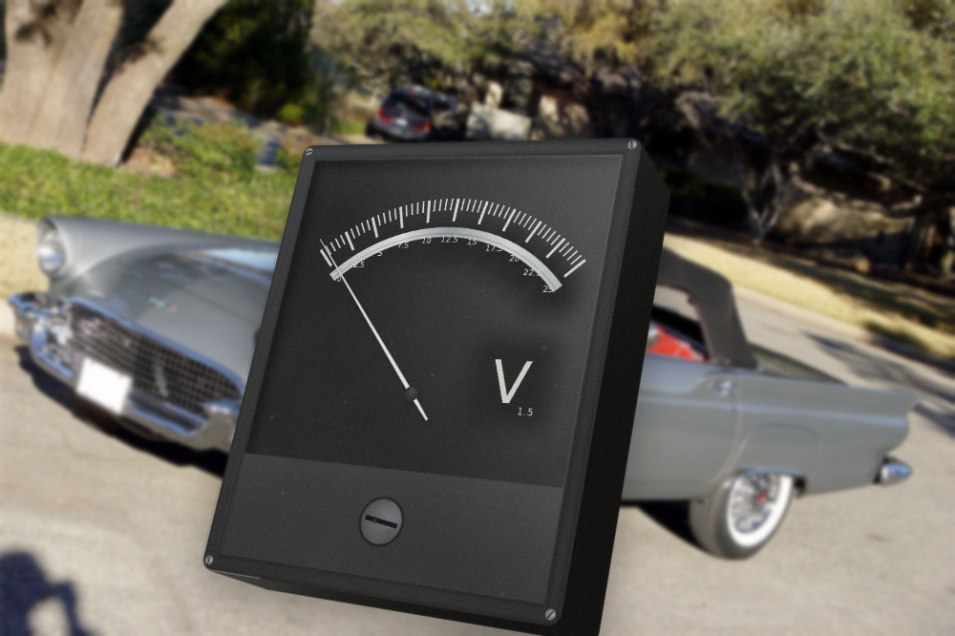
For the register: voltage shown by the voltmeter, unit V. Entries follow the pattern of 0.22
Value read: 0.5
